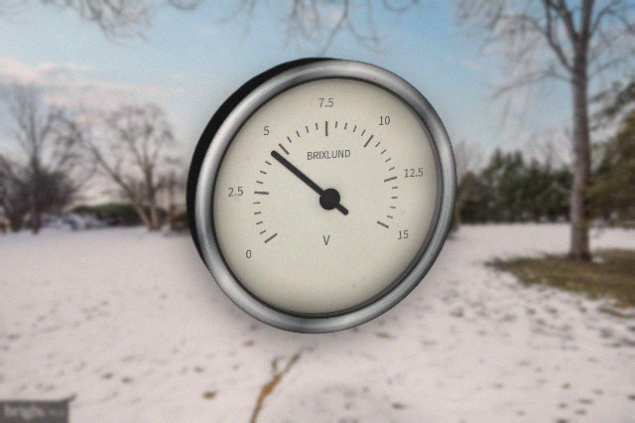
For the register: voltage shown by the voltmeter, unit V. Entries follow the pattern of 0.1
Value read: 4.5
